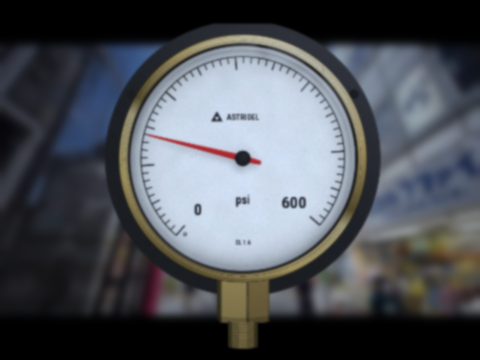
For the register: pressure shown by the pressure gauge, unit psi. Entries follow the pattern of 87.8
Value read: 140
